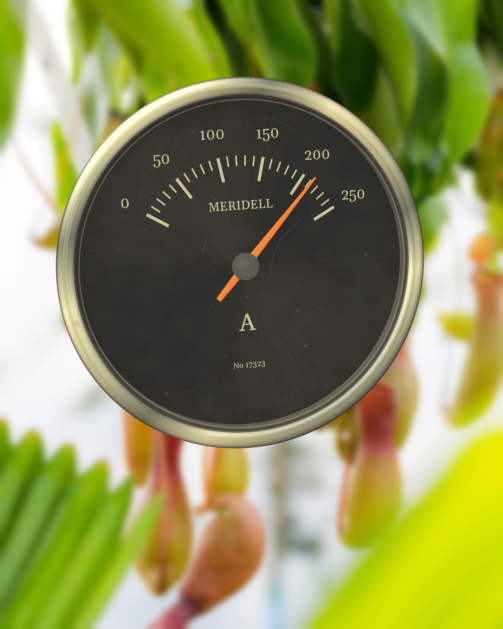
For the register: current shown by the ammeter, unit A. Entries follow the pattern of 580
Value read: 210
